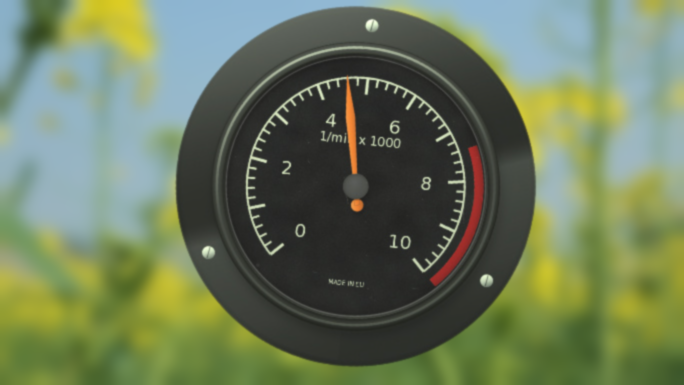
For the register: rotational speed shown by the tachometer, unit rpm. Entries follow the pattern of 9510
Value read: 4600
